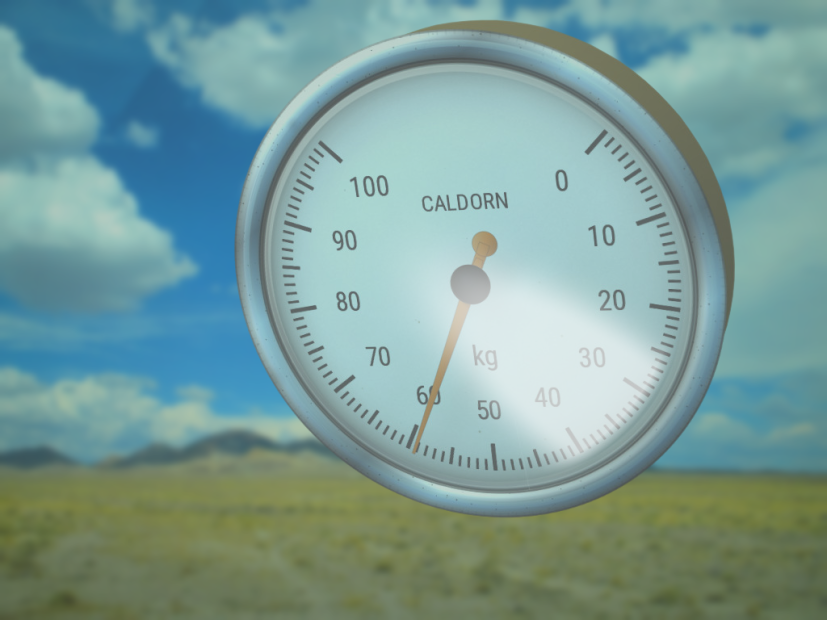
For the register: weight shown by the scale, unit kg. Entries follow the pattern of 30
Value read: 59
